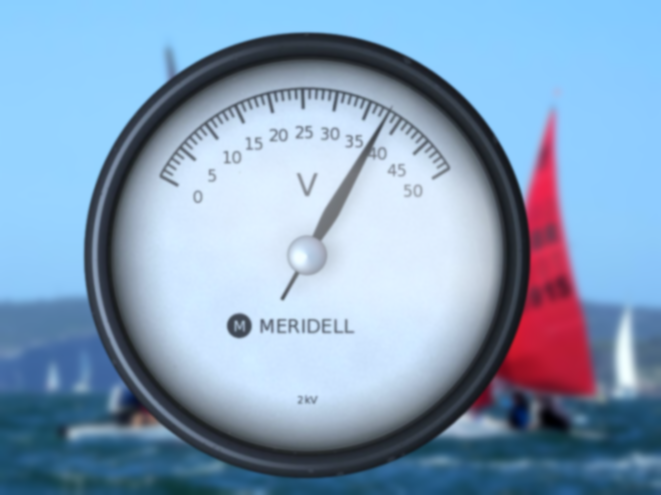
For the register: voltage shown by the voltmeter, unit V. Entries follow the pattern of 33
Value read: 38
